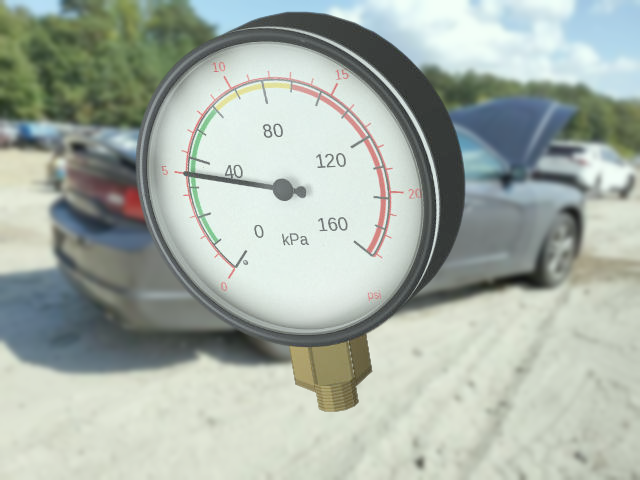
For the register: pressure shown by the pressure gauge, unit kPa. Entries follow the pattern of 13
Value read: 35
